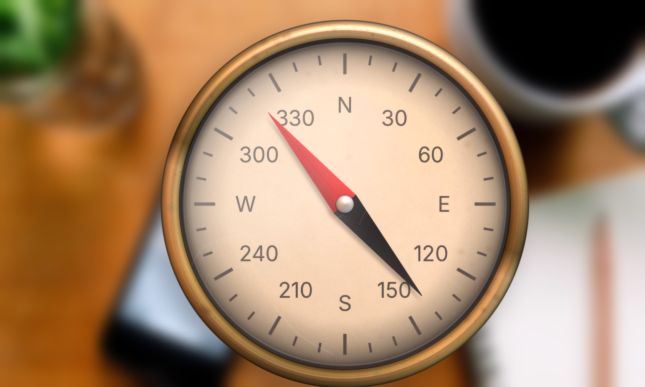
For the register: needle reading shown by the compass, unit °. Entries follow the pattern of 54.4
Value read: 320
